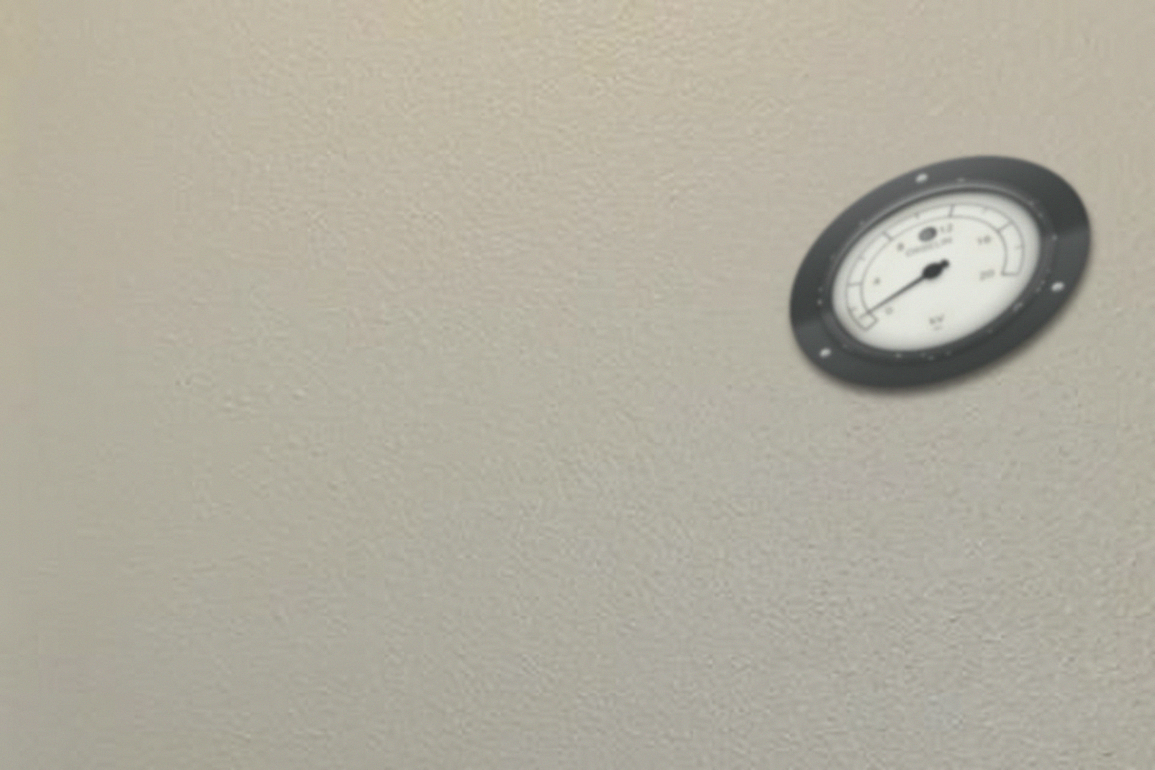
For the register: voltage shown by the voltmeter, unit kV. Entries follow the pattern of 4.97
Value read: 1
